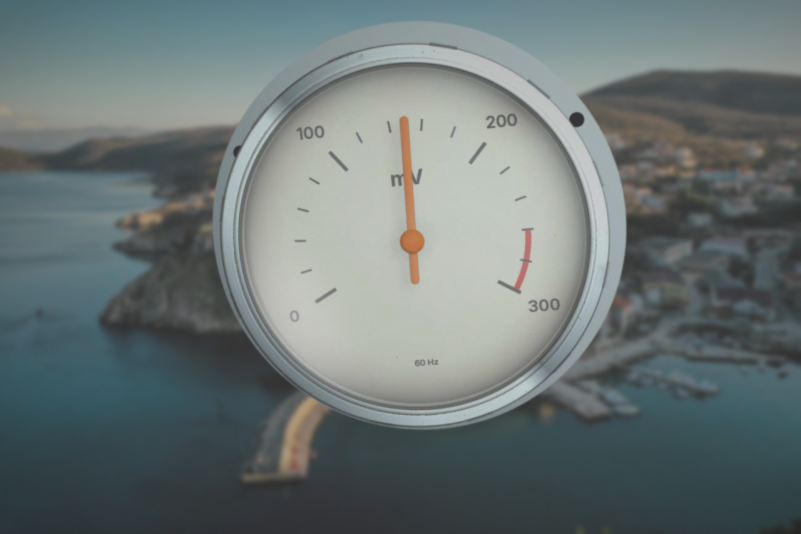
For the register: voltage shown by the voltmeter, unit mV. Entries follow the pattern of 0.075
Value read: 150
